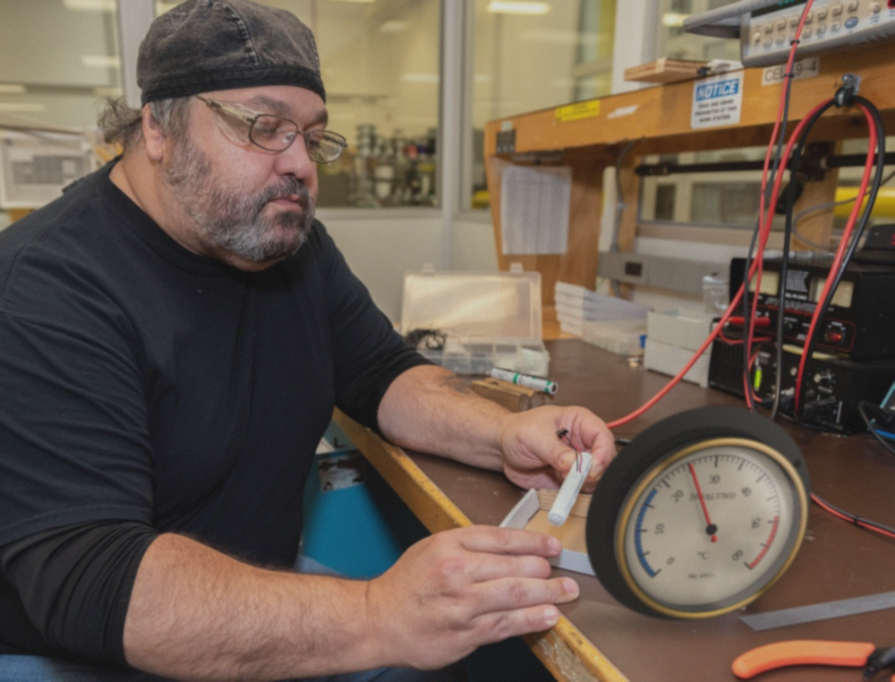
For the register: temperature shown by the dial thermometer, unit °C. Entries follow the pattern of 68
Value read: 25
